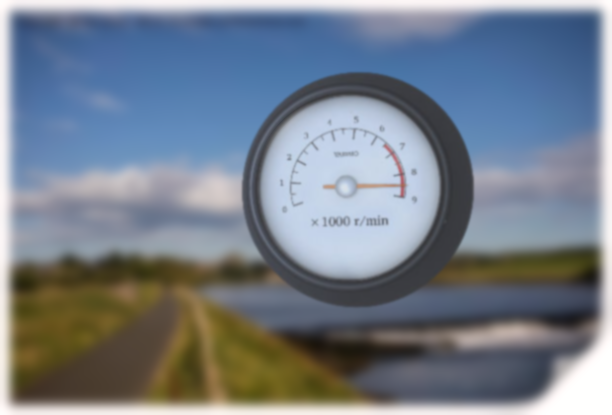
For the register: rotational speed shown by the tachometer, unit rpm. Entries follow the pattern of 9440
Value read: 8500
